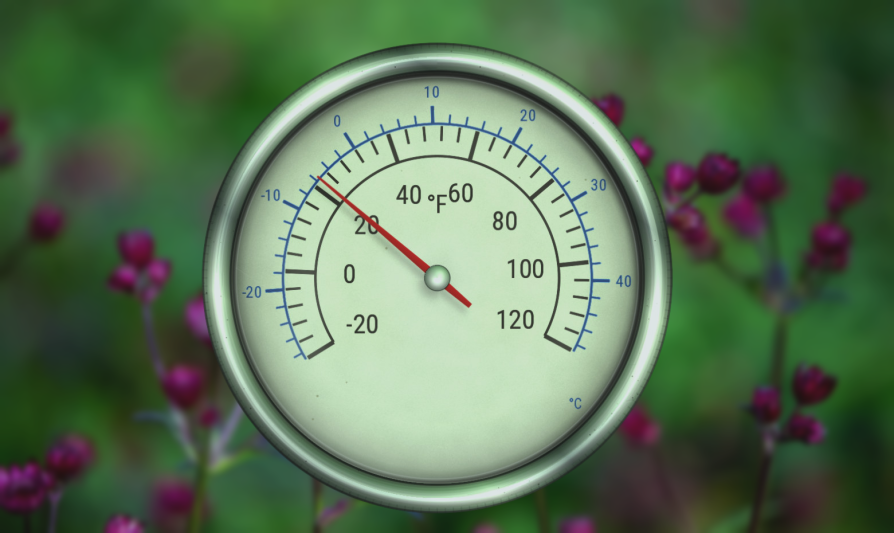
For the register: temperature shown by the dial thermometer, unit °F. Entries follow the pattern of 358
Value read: 22
